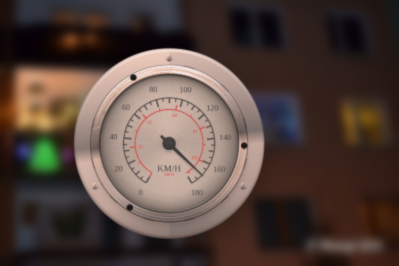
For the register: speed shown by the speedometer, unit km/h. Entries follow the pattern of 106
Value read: 170
